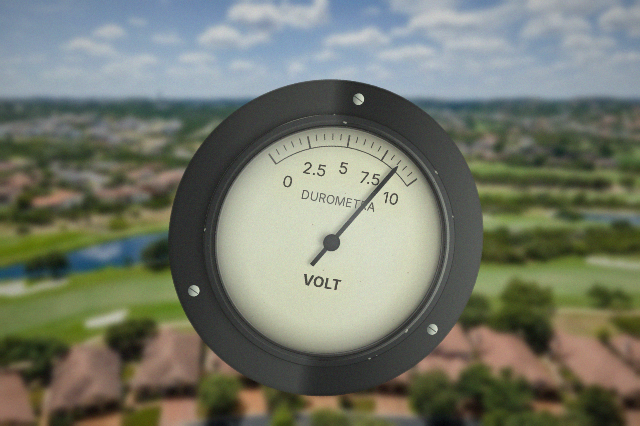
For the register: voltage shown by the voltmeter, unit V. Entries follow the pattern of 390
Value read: 8.5
